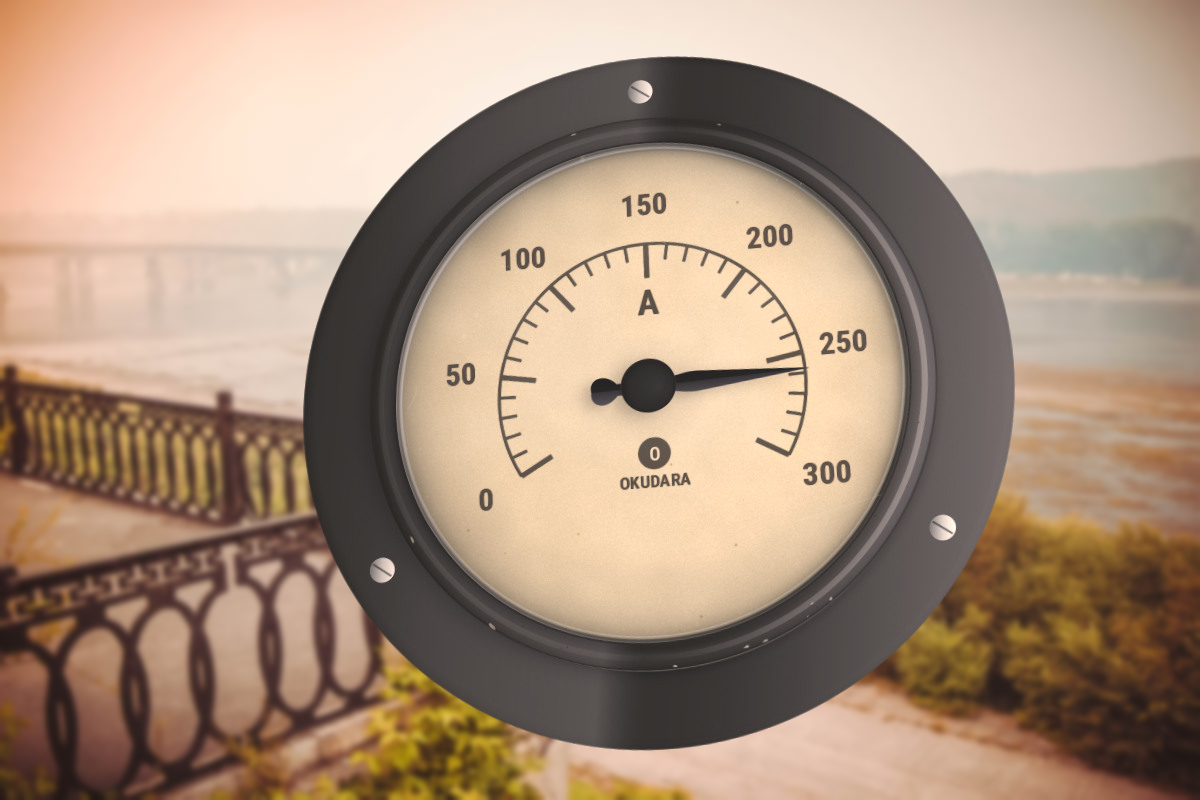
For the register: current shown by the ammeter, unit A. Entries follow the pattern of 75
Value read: 260
